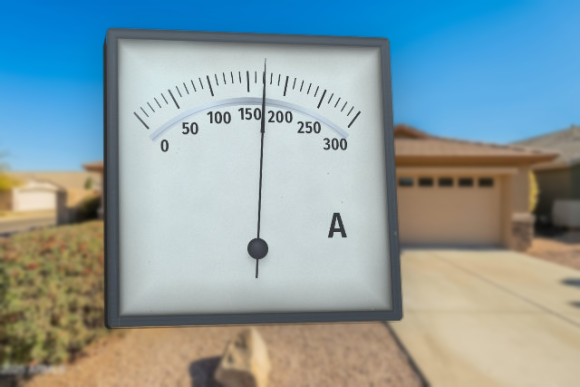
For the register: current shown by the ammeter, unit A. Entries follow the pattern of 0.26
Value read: 170
